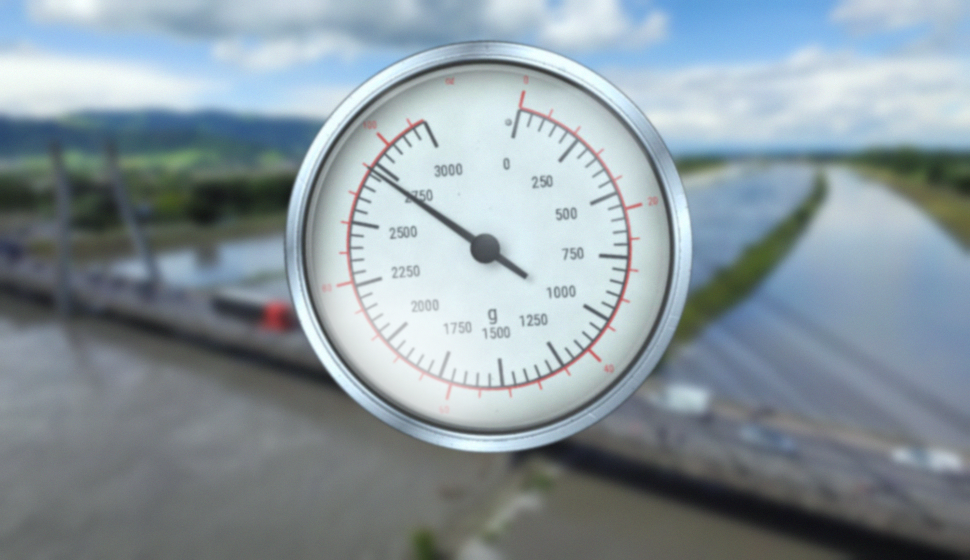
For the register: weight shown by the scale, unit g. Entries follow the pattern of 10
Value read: 2725
